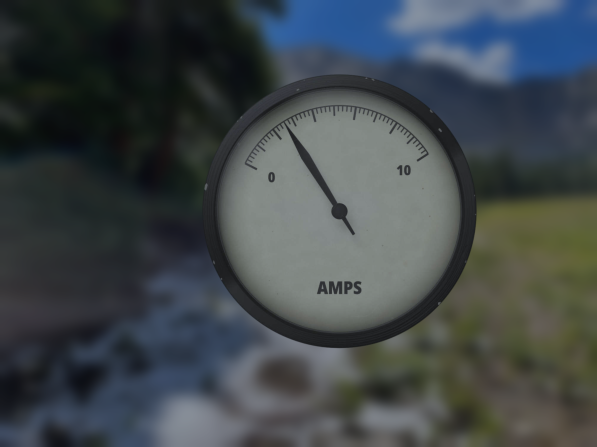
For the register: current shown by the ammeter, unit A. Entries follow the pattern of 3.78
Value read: 2.6
